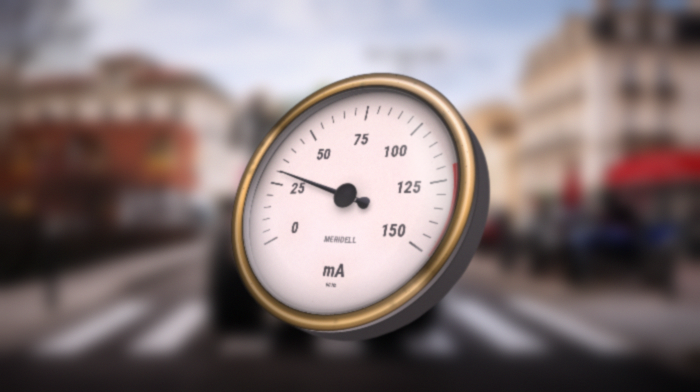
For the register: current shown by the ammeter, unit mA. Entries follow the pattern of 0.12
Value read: 30
